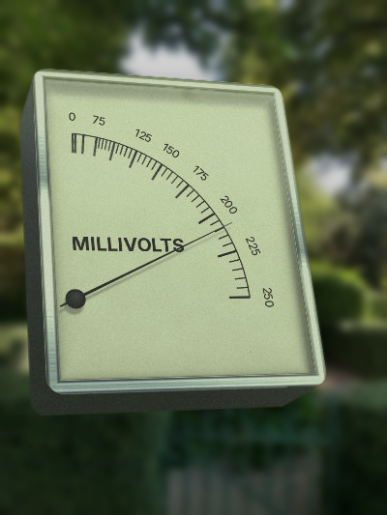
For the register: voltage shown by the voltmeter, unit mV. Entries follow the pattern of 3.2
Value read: 210
